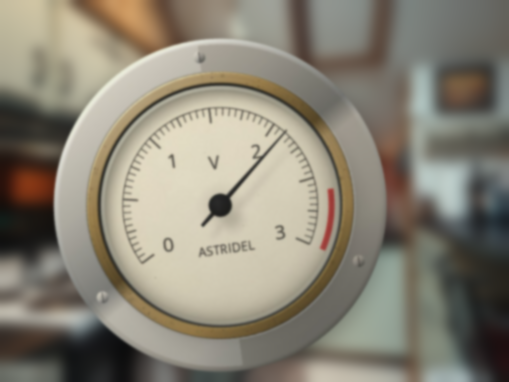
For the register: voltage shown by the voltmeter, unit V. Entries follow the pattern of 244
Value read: 2.1
